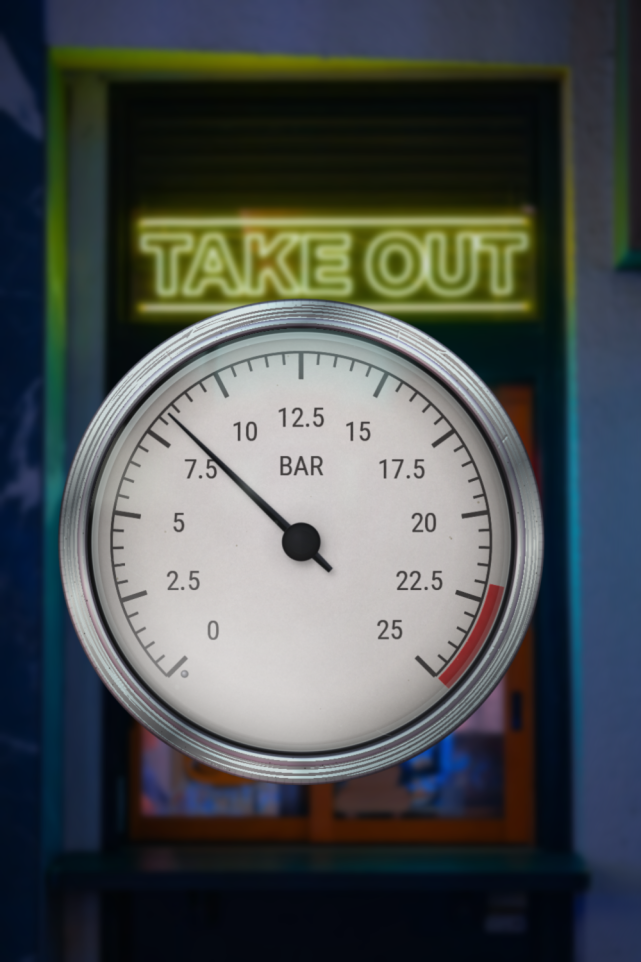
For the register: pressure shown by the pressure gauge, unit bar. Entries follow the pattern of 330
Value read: 8.25
